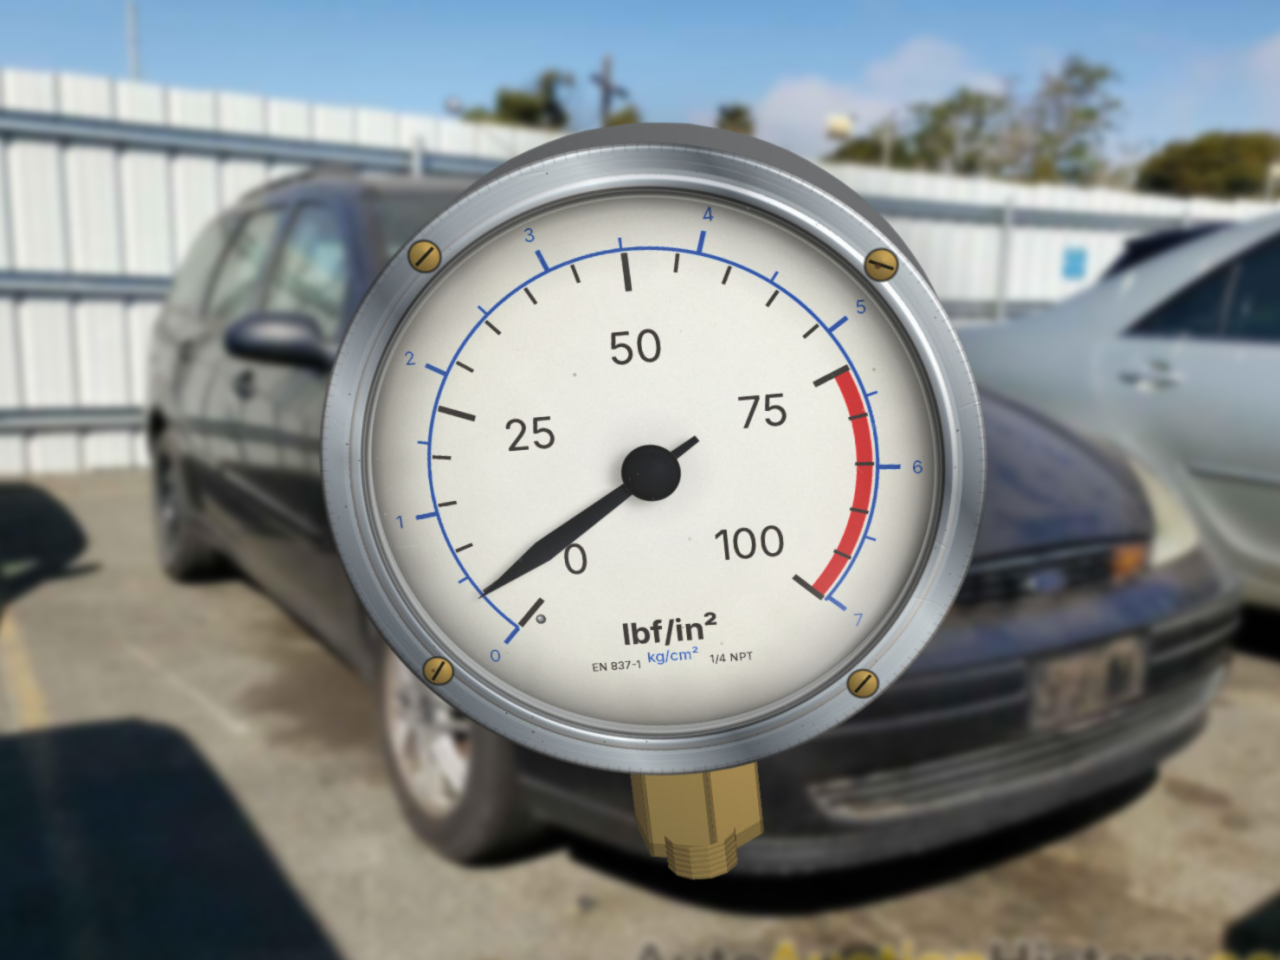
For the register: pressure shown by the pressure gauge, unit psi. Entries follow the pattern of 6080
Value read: 5
